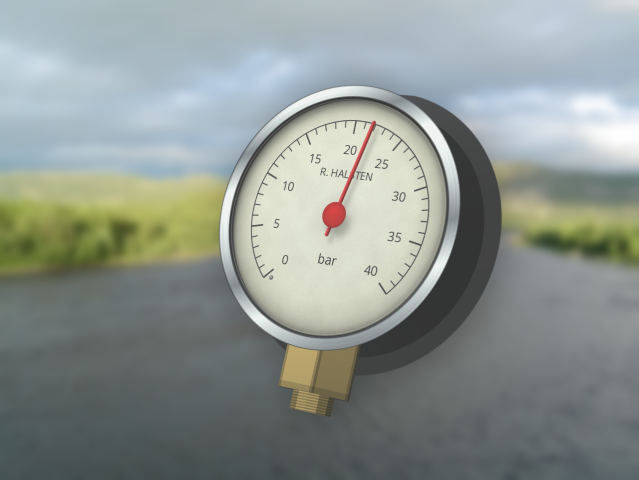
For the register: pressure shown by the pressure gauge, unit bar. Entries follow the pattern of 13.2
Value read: 22
